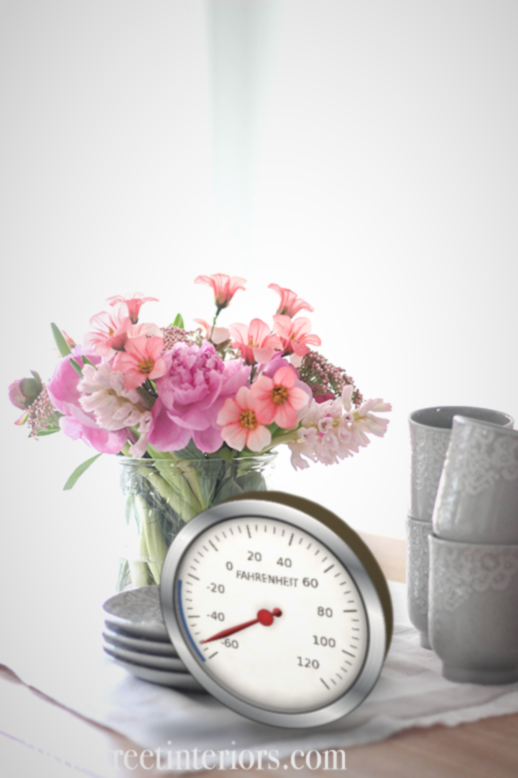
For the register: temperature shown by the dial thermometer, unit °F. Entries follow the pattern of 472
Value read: -52
